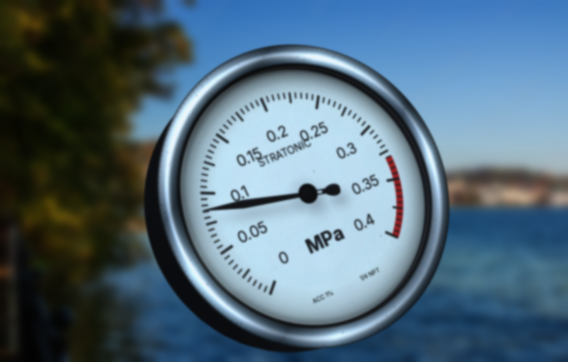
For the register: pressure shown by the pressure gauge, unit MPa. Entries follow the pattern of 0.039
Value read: 0.085
